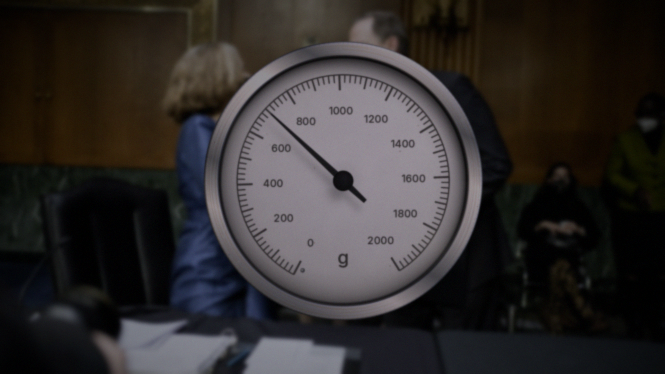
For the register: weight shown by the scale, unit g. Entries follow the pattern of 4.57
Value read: 700
